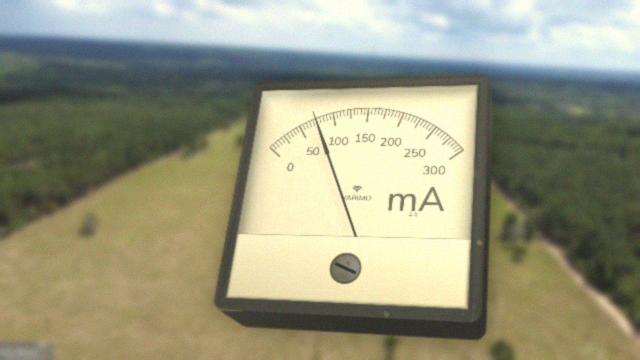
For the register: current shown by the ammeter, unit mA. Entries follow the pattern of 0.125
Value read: 75
